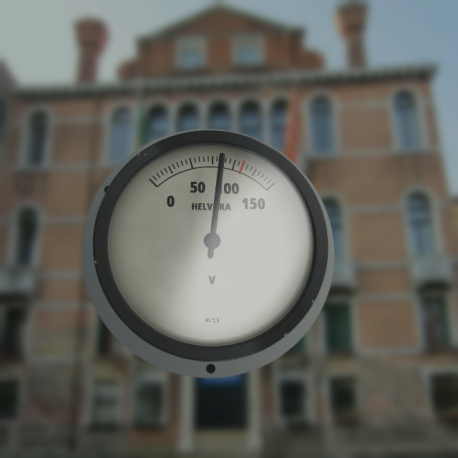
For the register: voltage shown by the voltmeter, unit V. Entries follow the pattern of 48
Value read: 85
